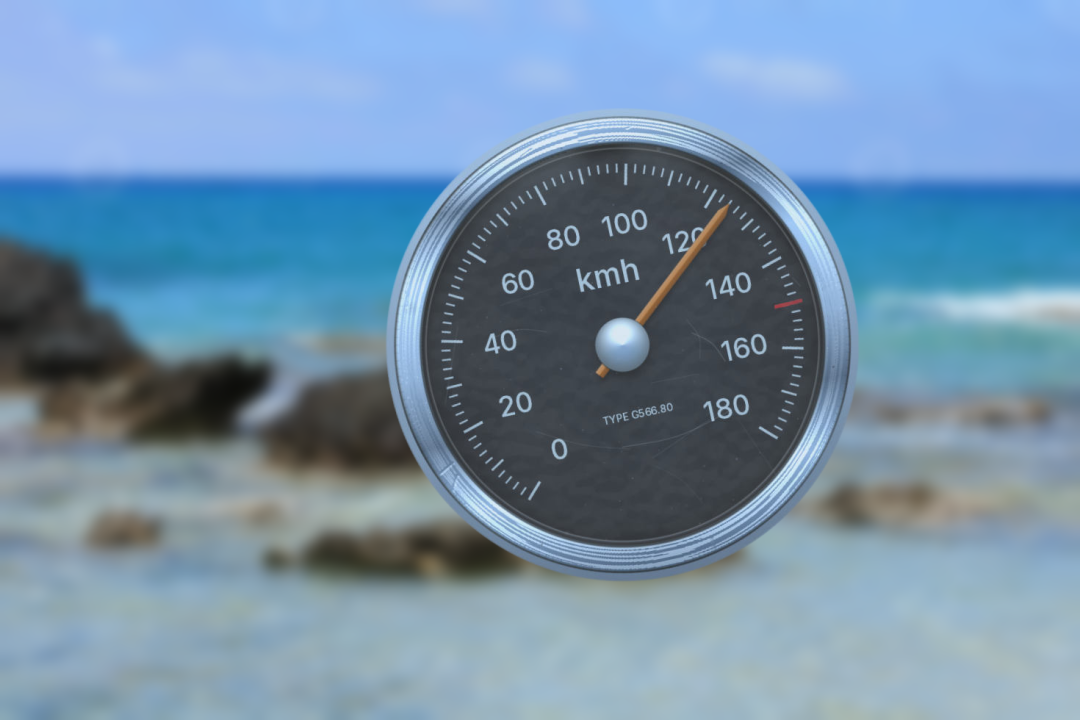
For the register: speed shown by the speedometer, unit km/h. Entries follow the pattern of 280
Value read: 124
